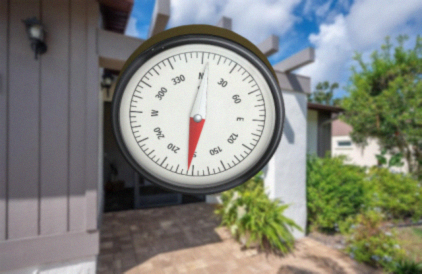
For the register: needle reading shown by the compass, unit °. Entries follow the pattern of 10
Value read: 185
